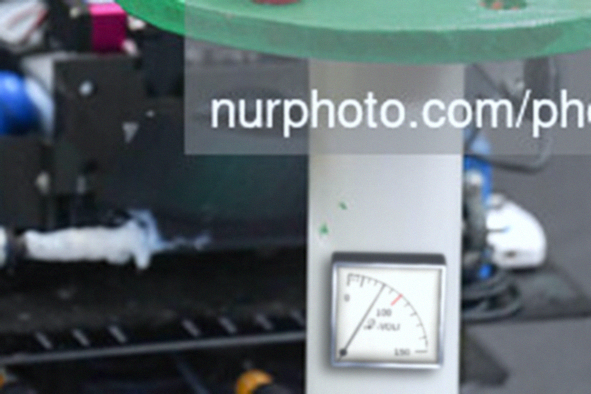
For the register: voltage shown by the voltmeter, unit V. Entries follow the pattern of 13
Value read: 80
